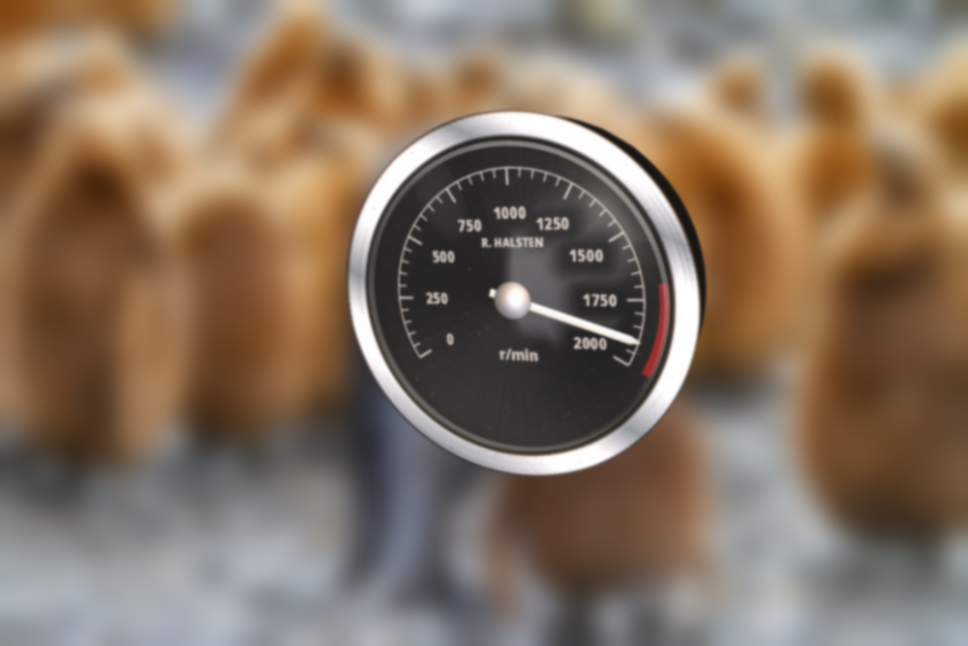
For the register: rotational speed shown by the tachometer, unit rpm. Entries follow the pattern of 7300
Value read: 1900
